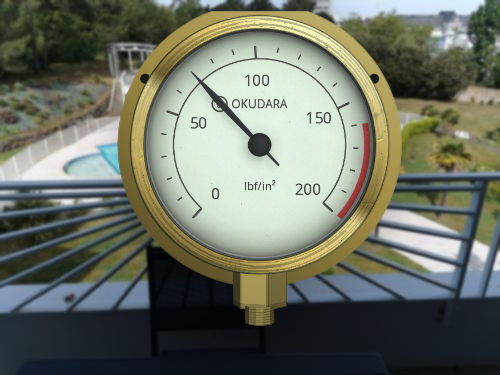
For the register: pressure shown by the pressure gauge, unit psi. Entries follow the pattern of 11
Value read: 70
